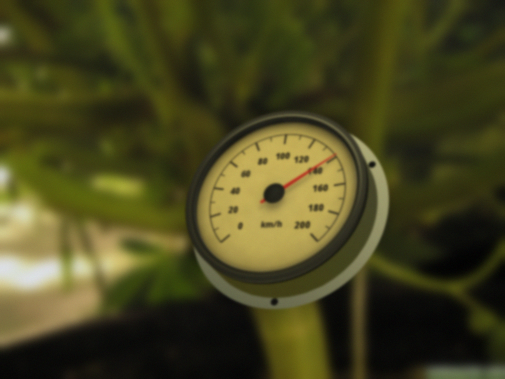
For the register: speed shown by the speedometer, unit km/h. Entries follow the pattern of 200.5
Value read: 140
